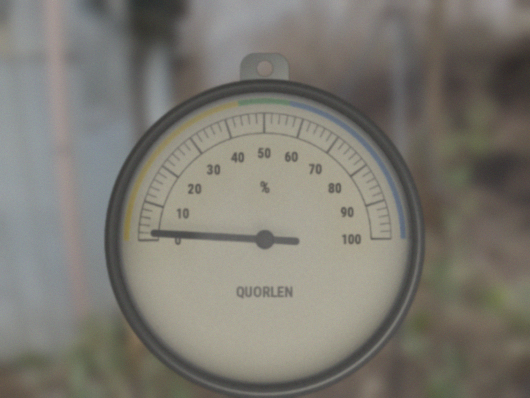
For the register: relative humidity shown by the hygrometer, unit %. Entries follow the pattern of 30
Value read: 2
